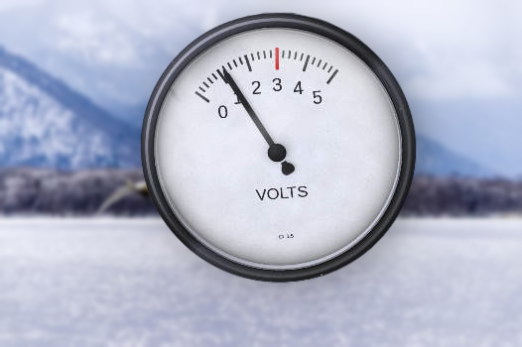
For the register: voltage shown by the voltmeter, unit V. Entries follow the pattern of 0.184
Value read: 1.2
